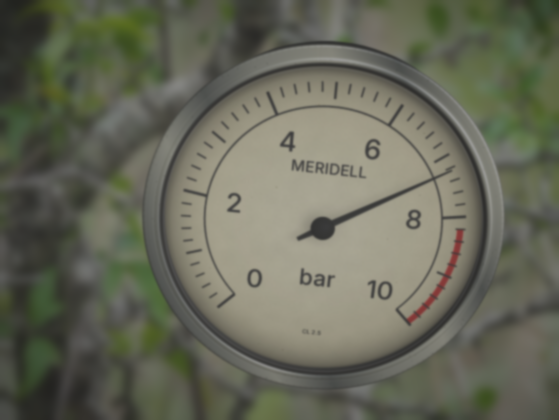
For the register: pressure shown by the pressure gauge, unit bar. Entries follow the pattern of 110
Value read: 7.2
